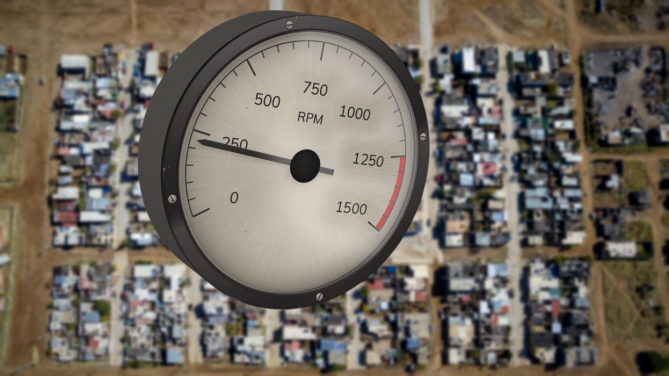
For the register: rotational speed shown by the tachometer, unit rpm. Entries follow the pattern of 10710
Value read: 225
